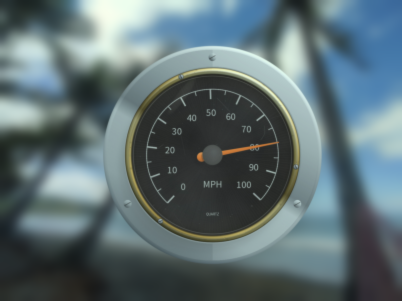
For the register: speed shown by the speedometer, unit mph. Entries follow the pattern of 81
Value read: 80
